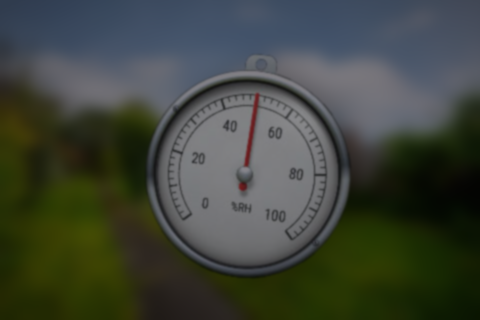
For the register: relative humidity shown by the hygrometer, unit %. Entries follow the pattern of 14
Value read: 50
